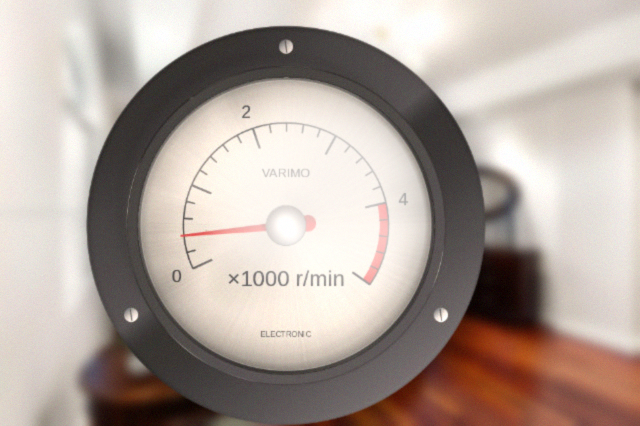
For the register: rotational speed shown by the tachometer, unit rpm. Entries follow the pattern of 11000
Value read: 400
